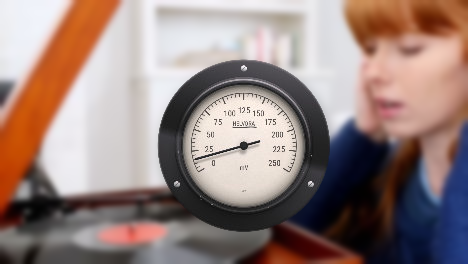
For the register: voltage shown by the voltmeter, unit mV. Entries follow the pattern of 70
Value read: 15
